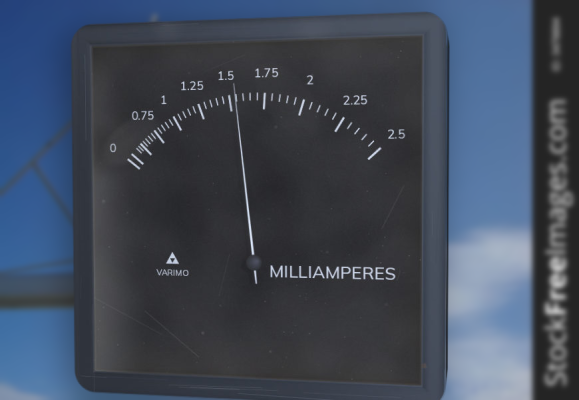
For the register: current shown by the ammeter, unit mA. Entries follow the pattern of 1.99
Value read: 1.55
